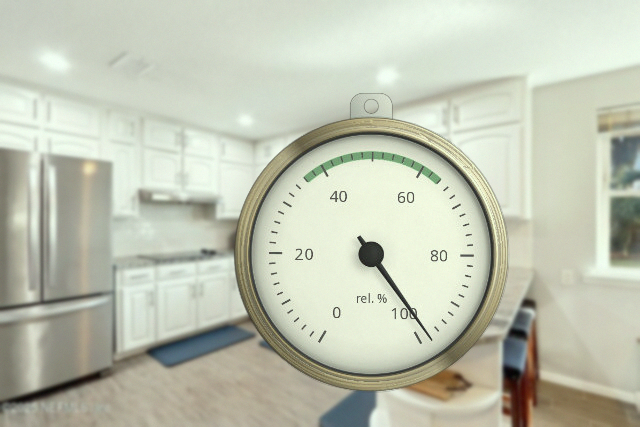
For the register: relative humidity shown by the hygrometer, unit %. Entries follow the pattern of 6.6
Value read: 98
